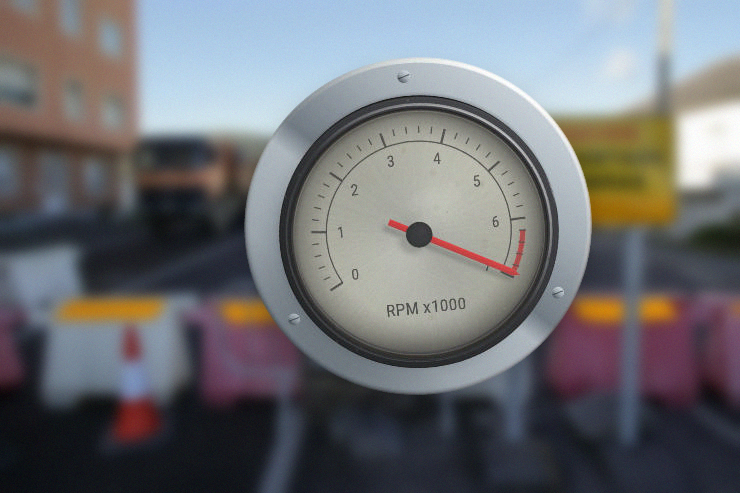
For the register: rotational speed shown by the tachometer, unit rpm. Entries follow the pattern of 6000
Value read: 6900
